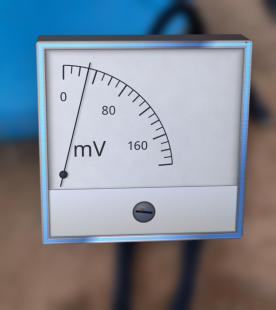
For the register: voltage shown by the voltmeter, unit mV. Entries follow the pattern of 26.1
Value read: 30
